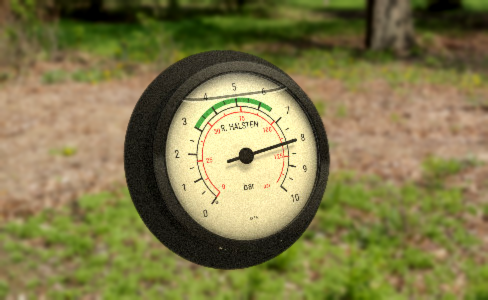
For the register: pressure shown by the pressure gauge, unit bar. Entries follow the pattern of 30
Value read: 8
